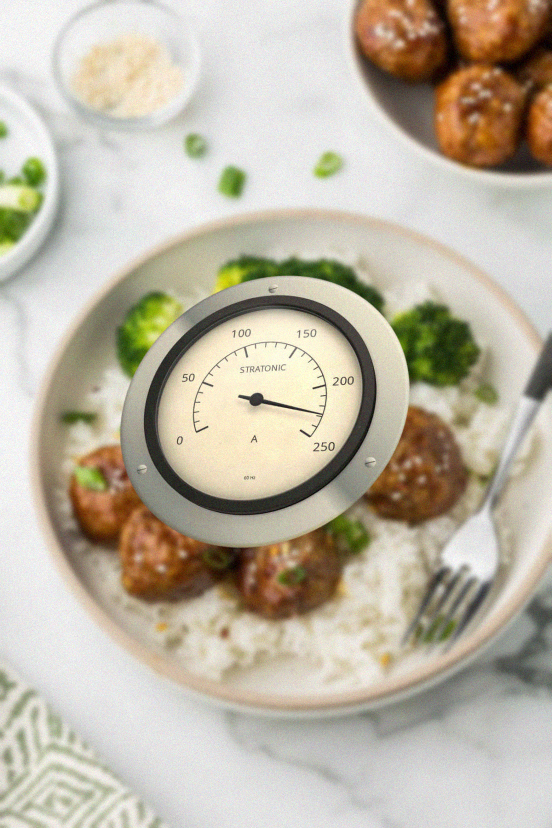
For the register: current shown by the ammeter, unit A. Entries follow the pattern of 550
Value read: 230
